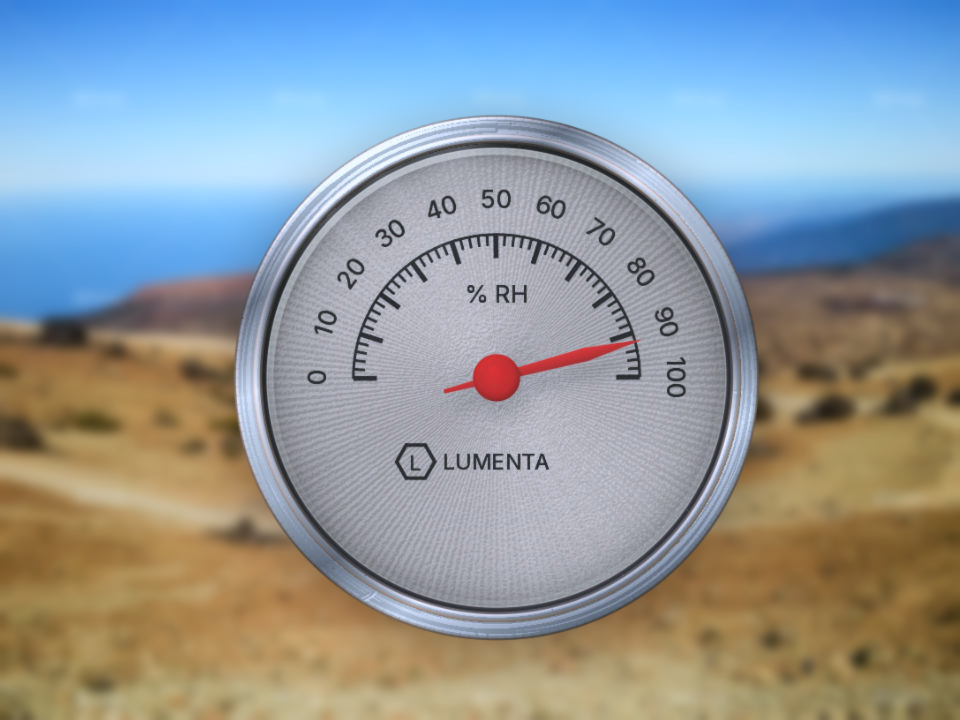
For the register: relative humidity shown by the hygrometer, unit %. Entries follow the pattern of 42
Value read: 92
